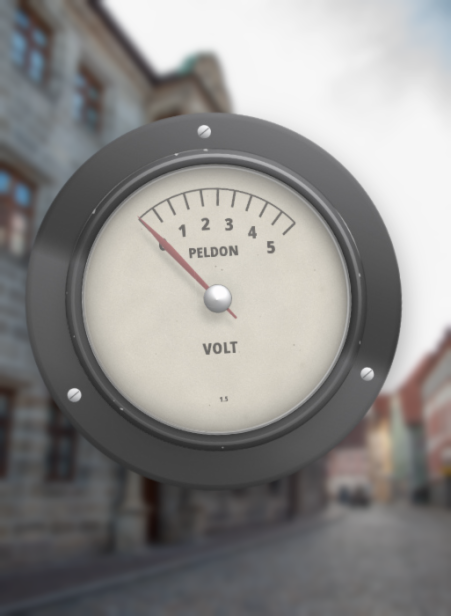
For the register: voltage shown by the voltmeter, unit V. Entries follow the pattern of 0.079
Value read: 0
